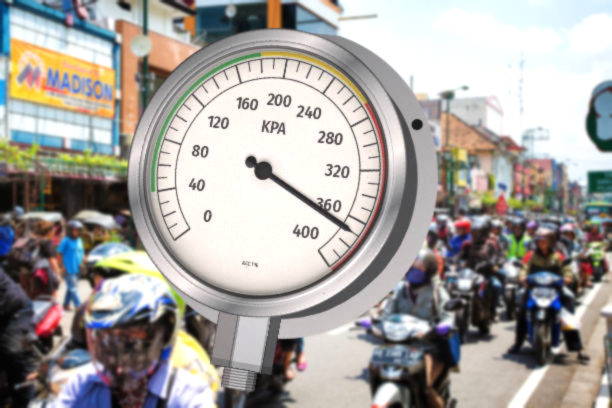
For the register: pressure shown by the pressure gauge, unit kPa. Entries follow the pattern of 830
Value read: 370
